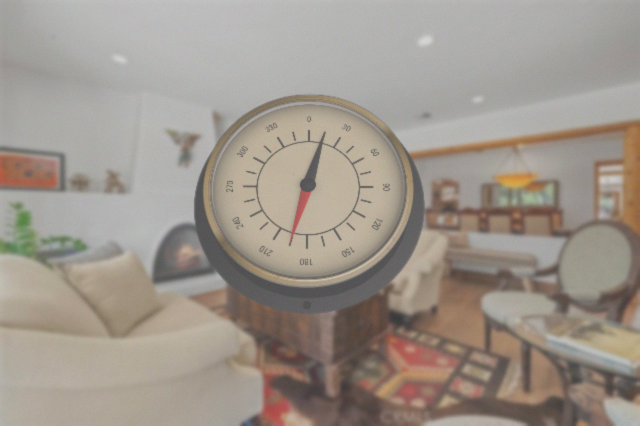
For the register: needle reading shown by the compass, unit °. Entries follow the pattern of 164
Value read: 195
